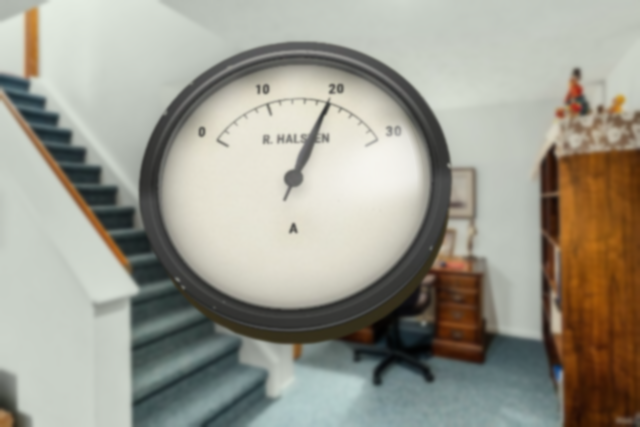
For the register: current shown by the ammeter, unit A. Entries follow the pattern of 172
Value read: 20
